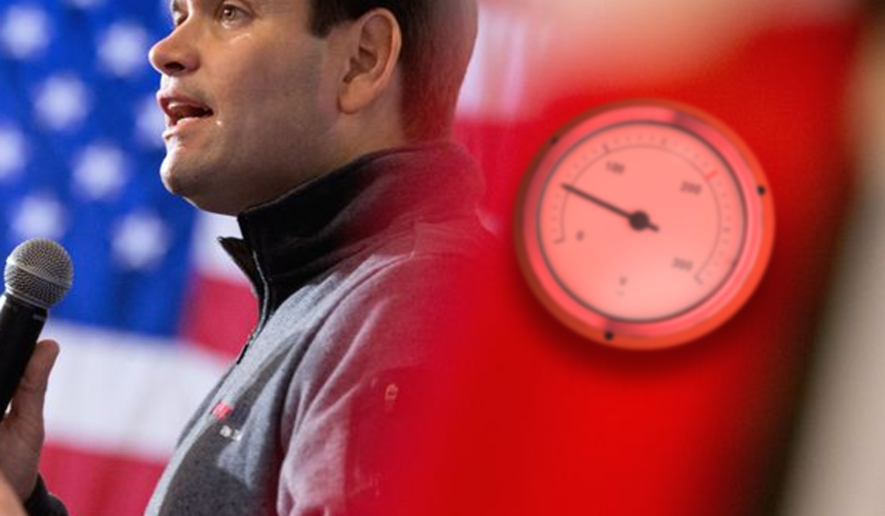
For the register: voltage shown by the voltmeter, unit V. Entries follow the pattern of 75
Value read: 50
